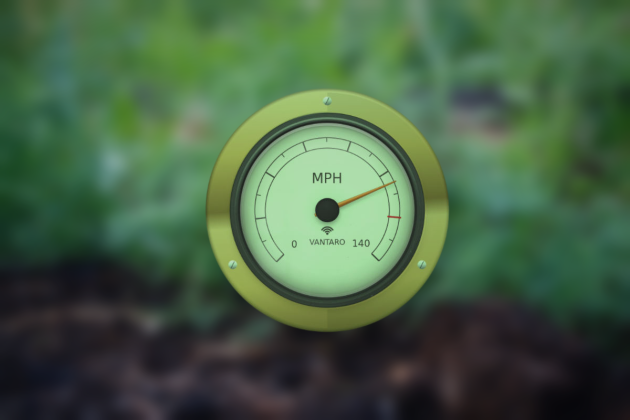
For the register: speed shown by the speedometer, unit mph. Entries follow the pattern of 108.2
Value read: 105
